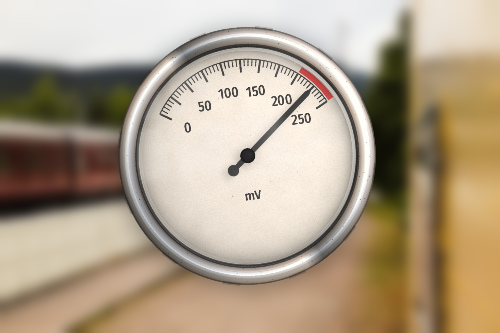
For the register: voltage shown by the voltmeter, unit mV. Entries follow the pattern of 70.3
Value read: 225
